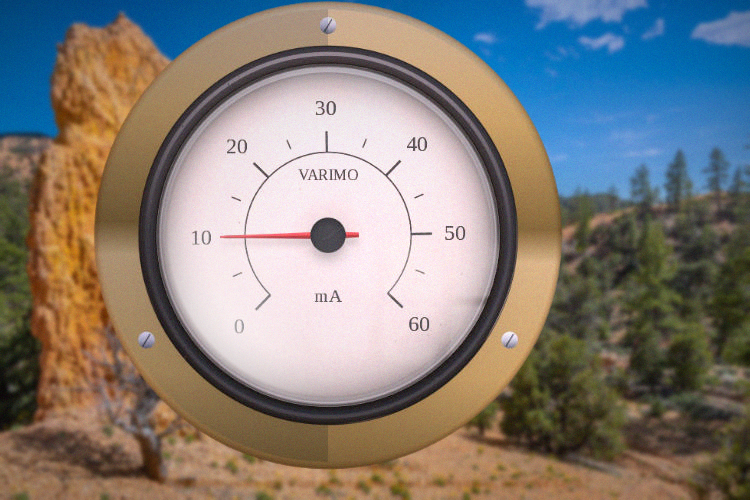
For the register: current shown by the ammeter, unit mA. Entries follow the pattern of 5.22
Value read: 10
